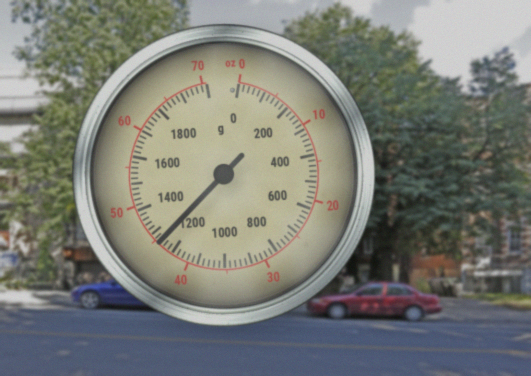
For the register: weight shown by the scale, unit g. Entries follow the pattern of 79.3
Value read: 1260
